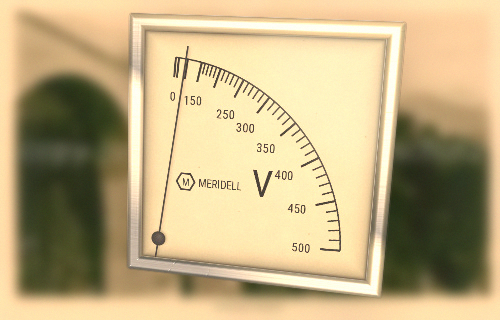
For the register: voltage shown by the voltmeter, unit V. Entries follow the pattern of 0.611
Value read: 100
